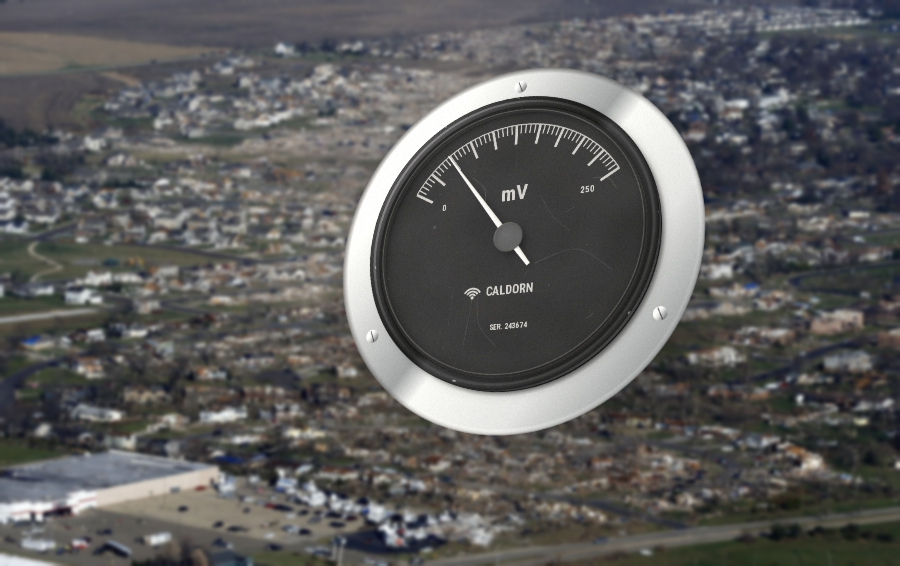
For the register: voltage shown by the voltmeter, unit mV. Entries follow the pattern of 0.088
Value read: 50
